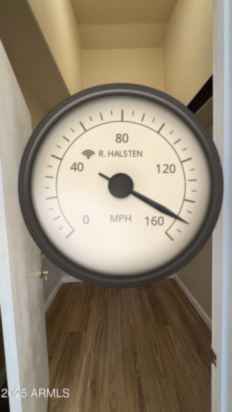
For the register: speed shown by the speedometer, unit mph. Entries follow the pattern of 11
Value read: 150
